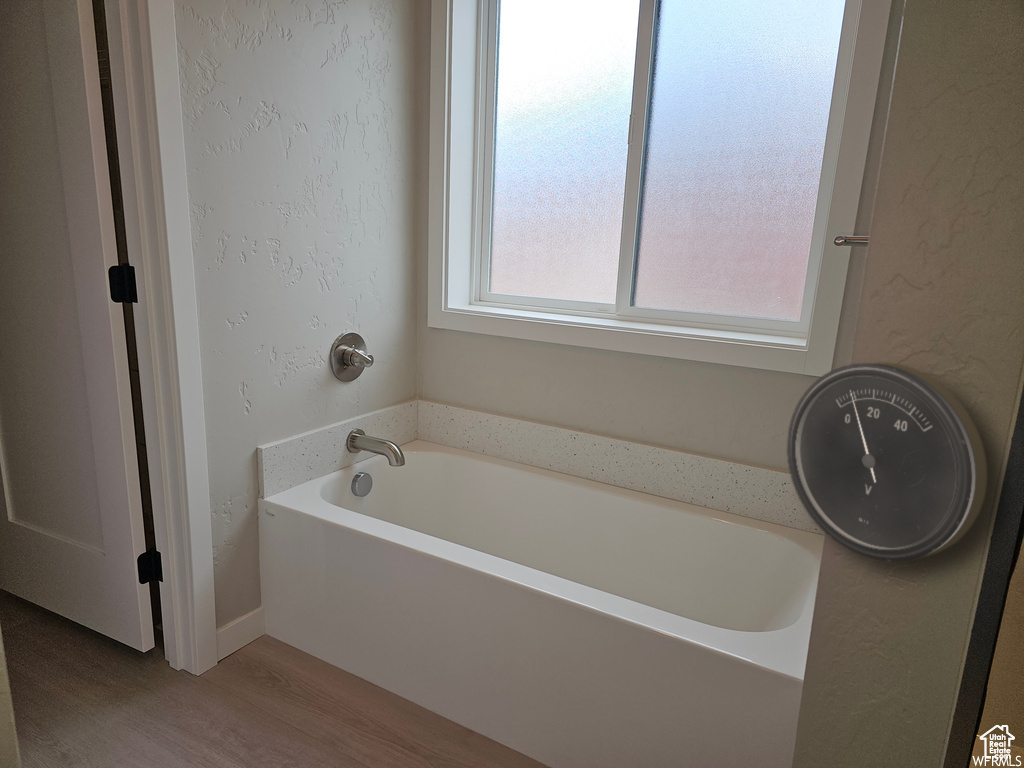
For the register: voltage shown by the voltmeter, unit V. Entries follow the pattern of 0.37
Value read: 10
